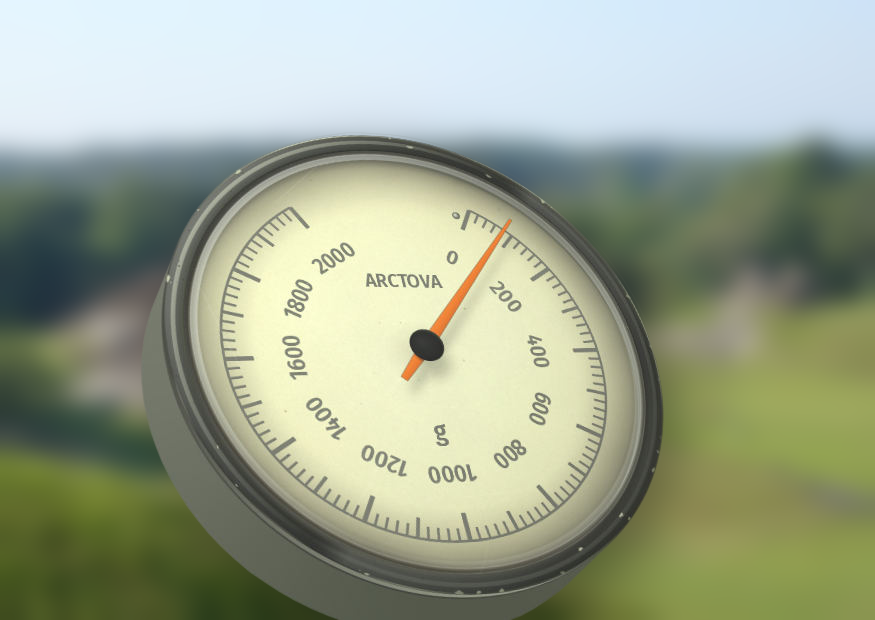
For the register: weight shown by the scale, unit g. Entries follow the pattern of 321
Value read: 80
